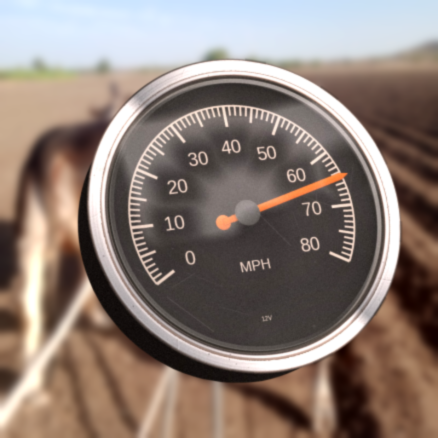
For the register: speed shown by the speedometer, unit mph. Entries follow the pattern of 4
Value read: 65
